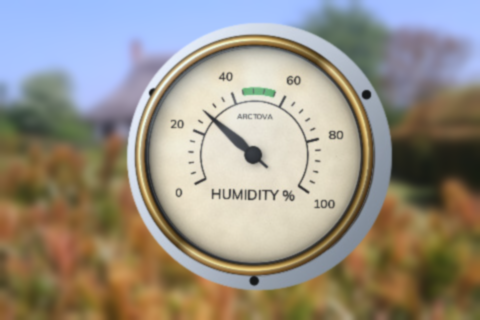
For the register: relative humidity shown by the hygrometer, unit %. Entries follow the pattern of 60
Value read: 28
